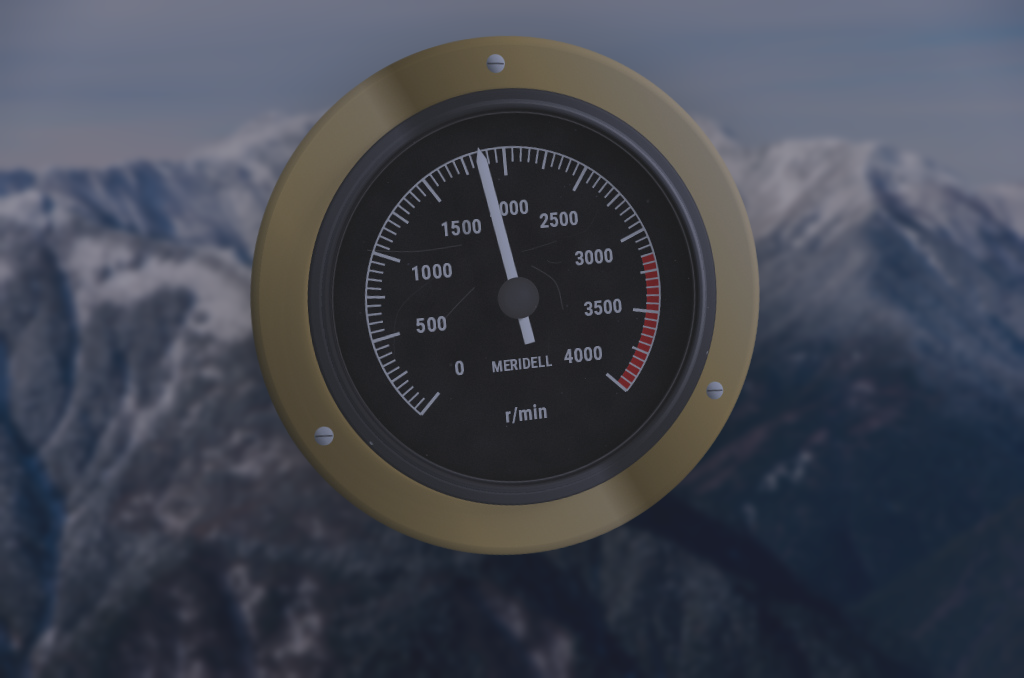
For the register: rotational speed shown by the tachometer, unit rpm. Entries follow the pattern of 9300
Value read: 1850
